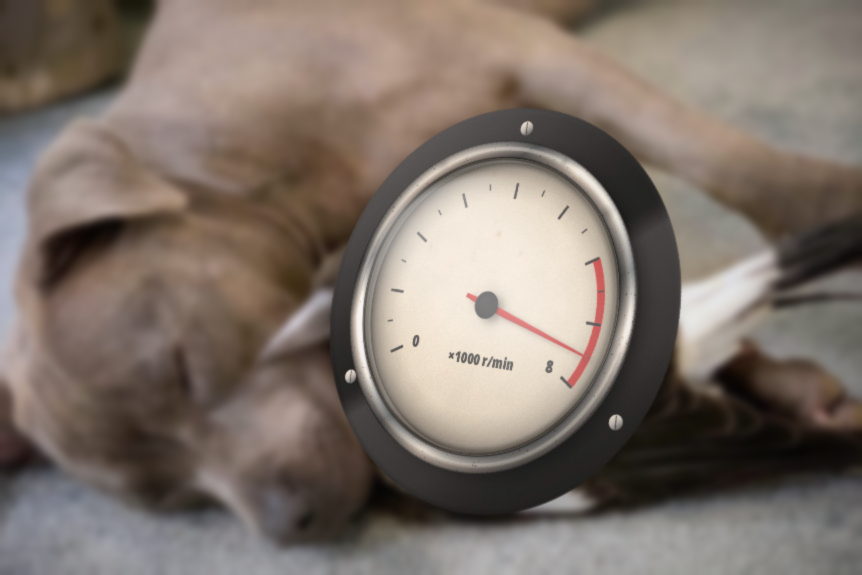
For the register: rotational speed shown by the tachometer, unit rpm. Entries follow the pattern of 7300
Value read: 7500
